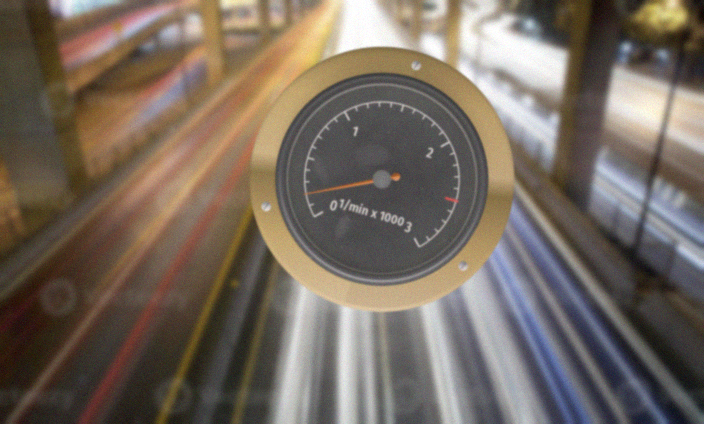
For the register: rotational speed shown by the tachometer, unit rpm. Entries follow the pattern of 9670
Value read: 200
